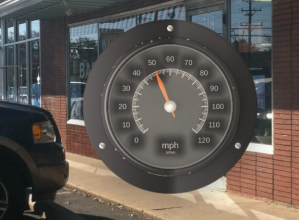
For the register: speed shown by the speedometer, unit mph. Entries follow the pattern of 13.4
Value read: 50
